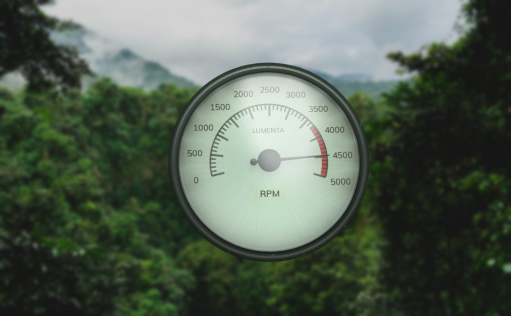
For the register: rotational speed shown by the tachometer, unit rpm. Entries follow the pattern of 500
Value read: 4500
